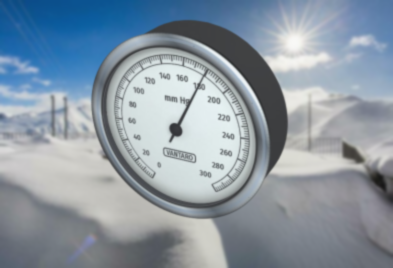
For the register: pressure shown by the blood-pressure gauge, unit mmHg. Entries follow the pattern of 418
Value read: 180
